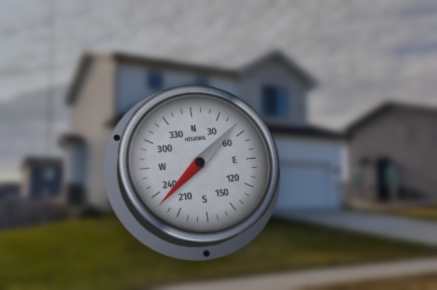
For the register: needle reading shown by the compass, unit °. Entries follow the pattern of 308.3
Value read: 230
